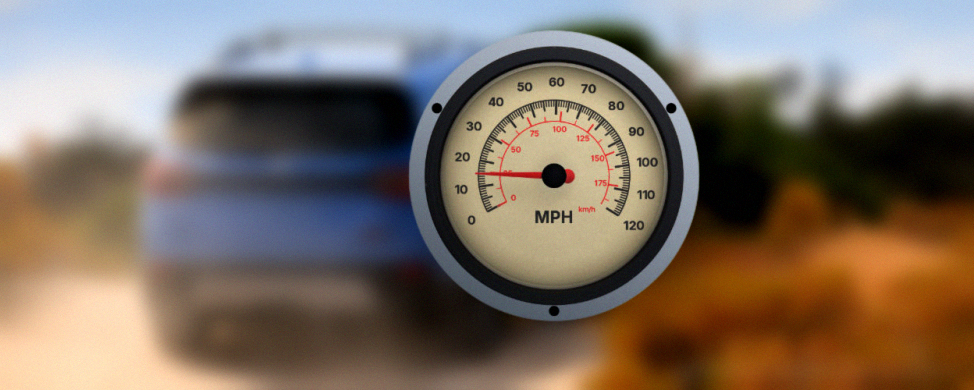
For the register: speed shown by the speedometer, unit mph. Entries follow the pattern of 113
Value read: 15
